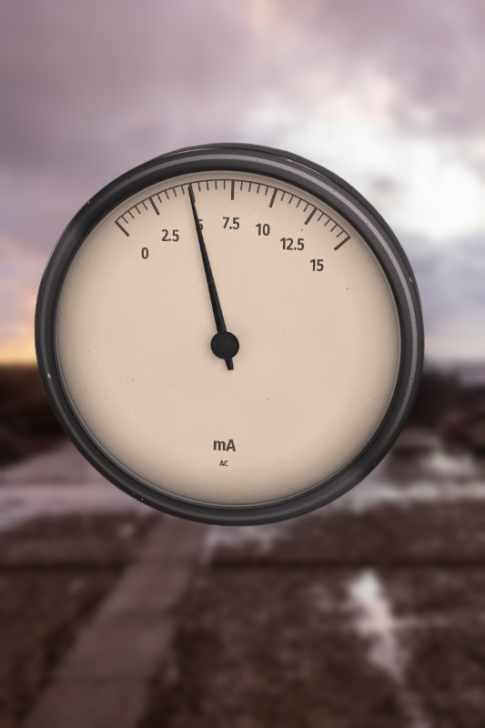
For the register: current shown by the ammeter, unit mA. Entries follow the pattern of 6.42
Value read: 5
